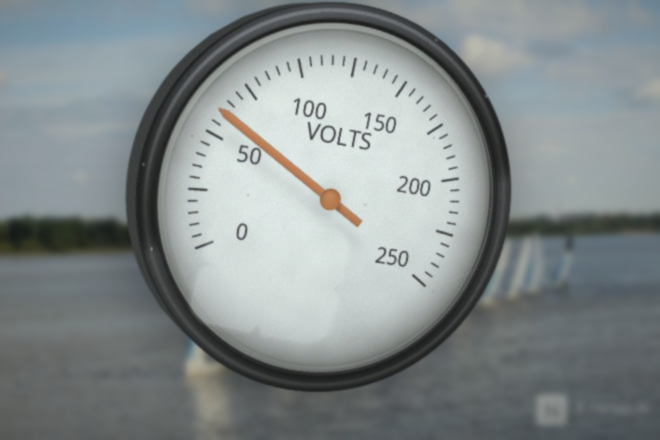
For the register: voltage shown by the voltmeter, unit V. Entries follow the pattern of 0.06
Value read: 60
